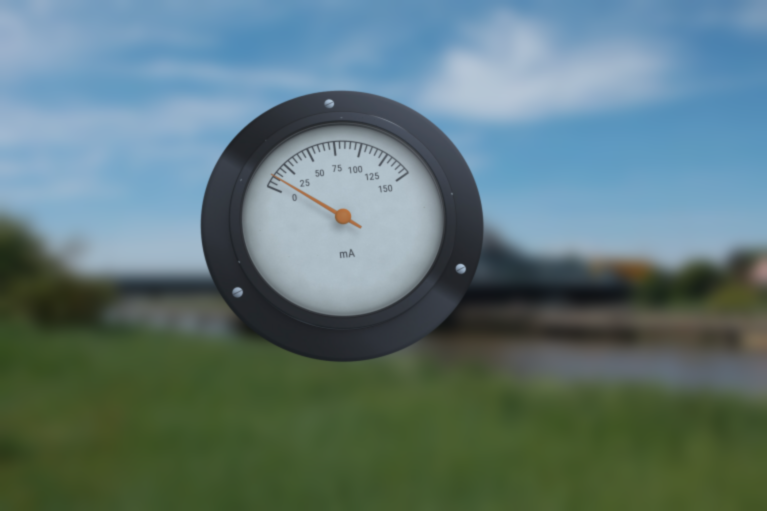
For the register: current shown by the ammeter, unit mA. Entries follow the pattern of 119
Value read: 10
